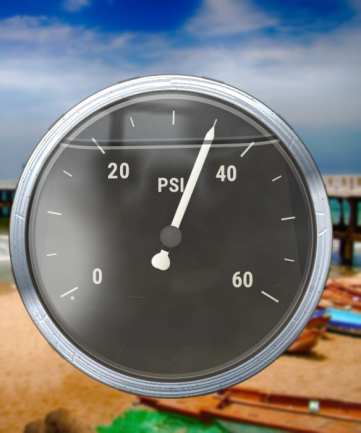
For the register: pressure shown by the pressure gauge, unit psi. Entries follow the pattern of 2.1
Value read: 35
